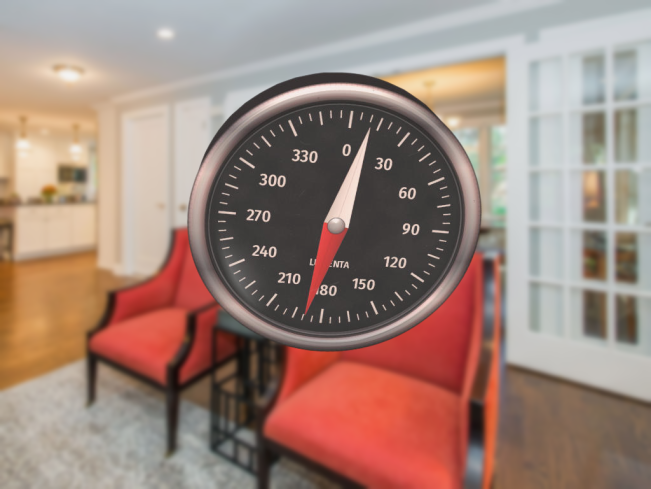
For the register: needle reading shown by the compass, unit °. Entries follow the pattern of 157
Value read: 190
